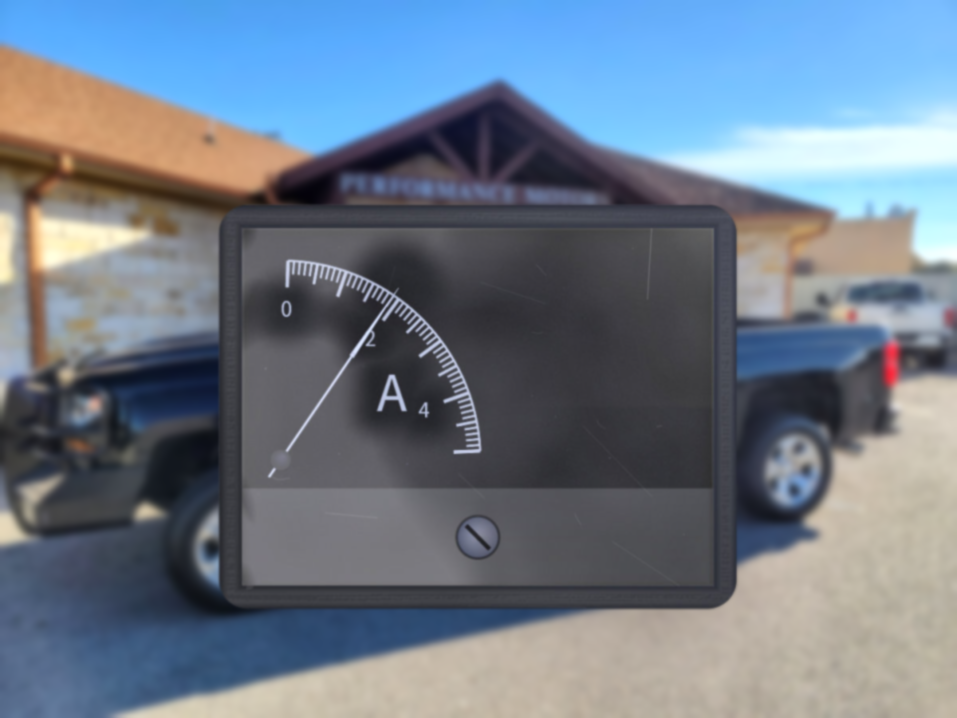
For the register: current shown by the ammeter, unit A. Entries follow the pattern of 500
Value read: 1.9
